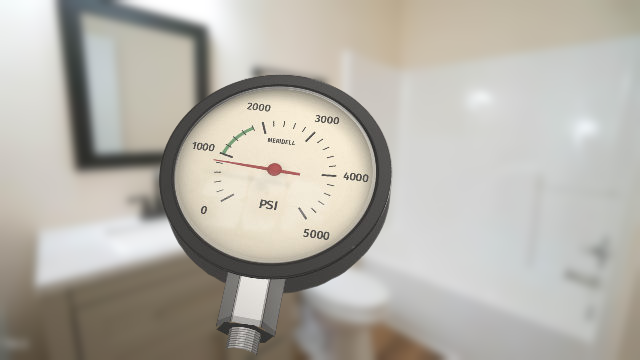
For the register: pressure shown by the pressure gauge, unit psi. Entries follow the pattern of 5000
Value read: 800
